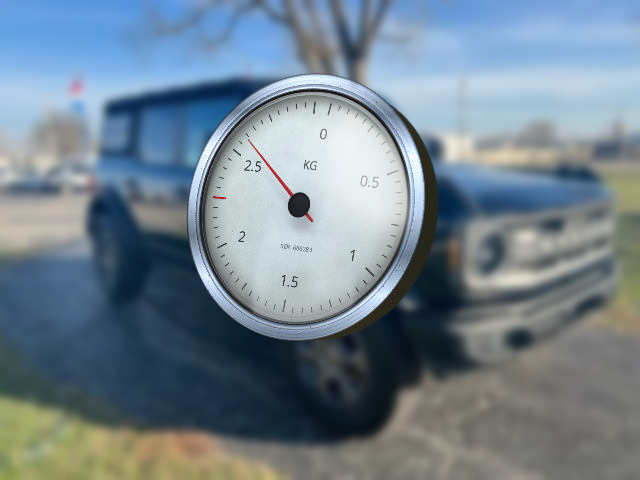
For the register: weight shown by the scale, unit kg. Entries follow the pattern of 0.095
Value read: 2.6
